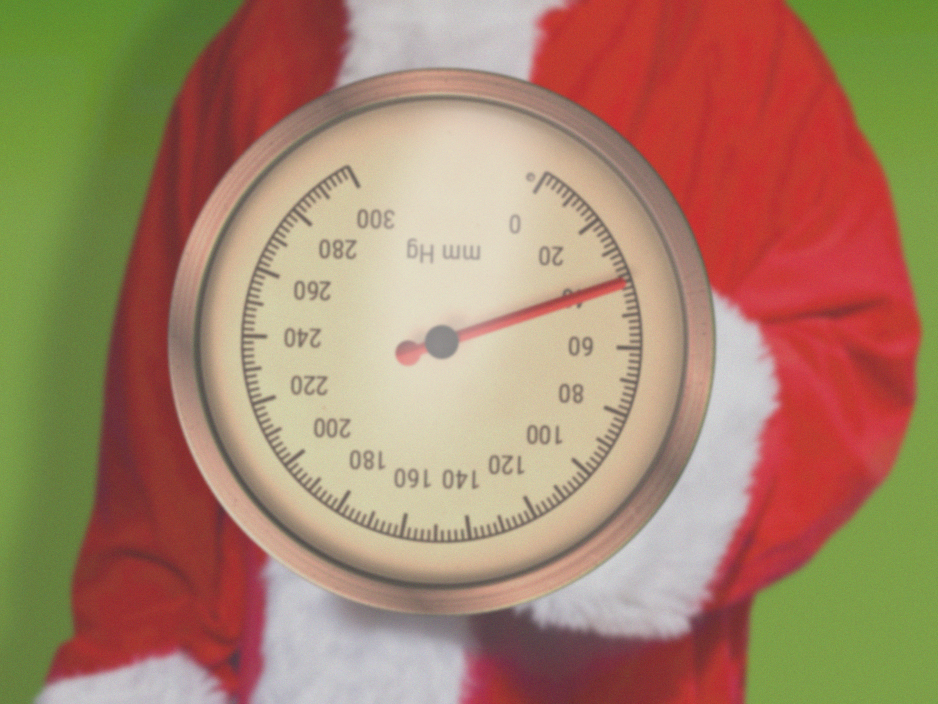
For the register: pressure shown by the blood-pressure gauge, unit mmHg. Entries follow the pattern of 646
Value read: 40
